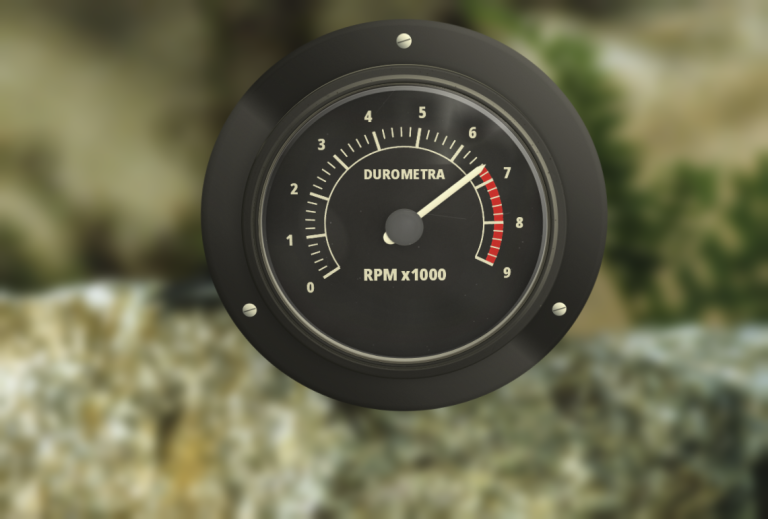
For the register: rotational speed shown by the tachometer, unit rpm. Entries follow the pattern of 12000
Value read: 6600
